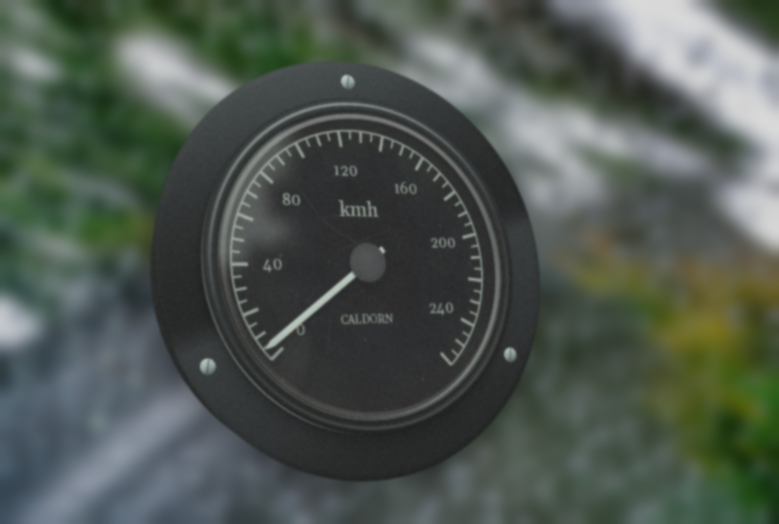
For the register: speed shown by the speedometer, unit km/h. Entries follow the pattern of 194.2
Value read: 5
